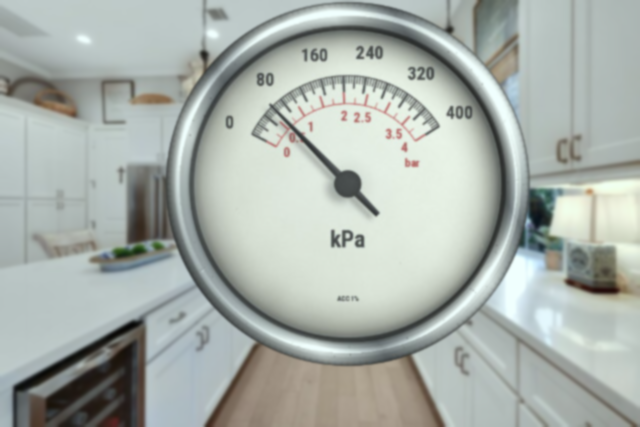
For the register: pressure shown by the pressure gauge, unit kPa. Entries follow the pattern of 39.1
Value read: 60
